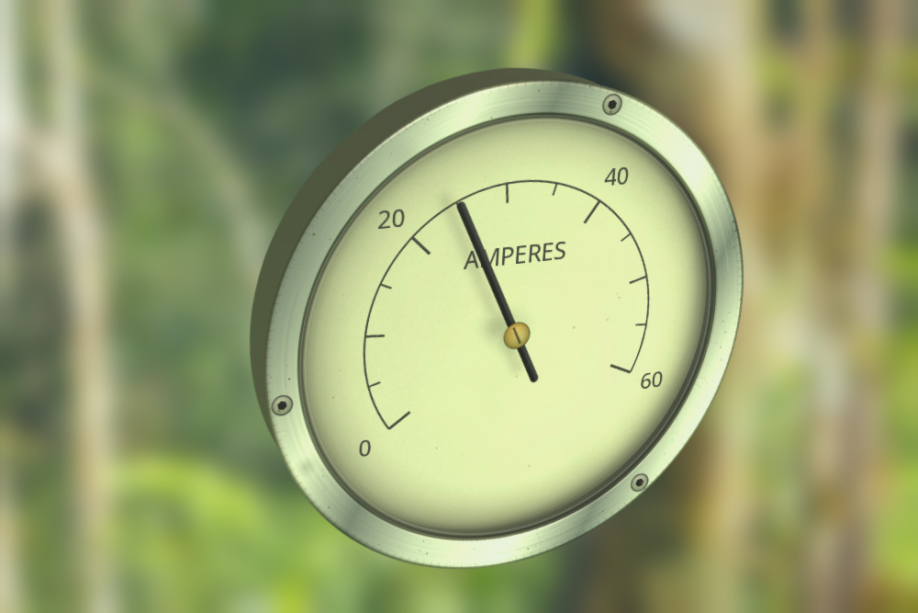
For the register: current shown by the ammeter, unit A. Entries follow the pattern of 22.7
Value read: 25
